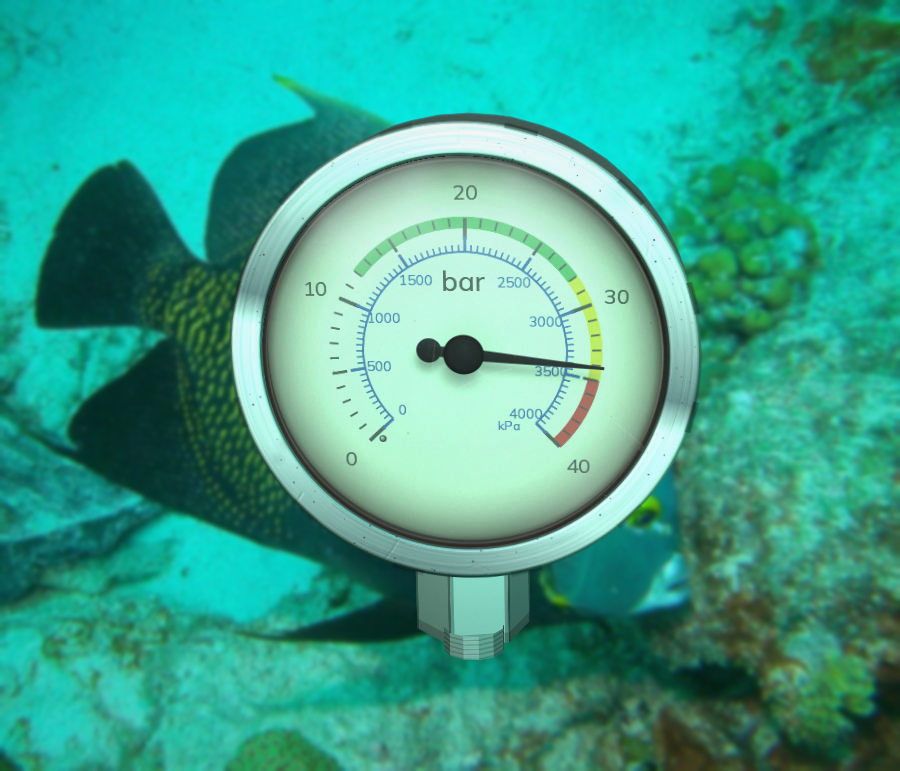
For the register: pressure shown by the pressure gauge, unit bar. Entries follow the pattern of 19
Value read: 34
